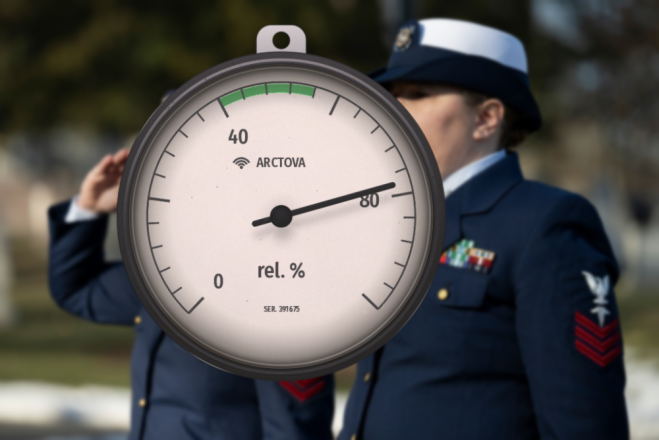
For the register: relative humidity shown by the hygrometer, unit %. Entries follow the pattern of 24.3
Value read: 78
